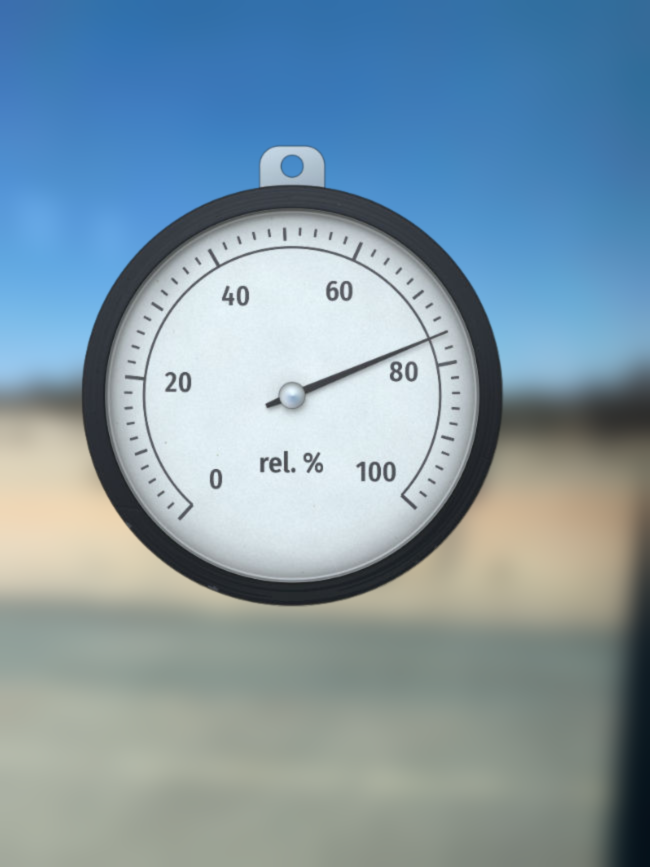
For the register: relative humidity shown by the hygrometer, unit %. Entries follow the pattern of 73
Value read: 76
